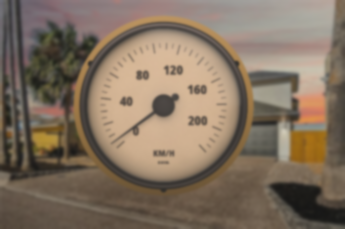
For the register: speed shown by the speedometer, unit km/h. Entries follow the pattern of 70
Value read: 5
